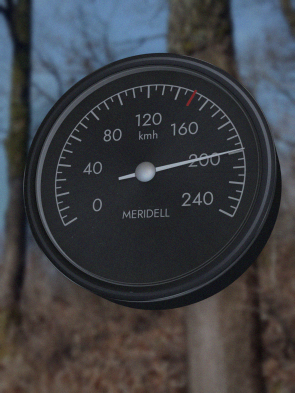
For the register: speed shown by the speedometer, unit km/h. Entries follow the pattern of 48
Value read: 200
